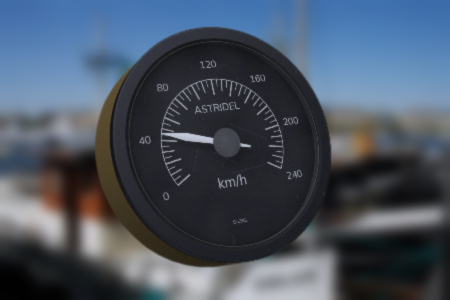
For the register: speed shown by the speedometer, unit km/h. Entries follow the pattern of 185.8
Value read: 45
